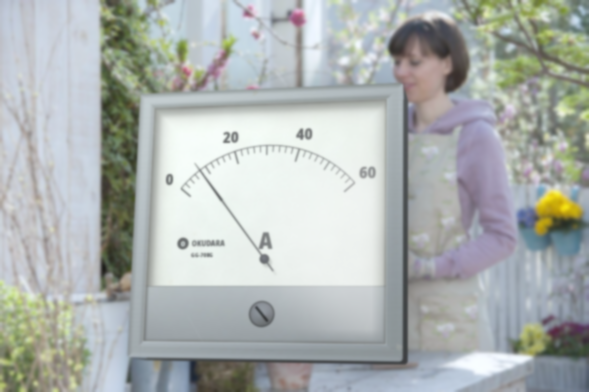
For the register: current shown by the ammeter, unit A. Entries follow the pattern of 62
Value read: 8
